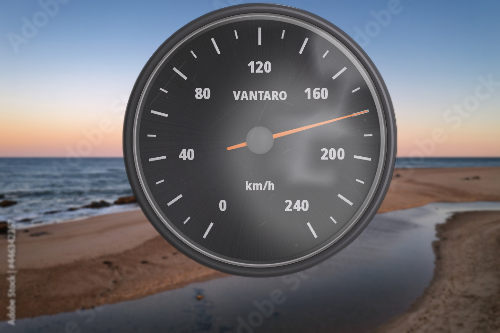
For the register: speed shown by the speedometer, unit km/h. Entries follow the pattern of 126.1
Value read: 180
